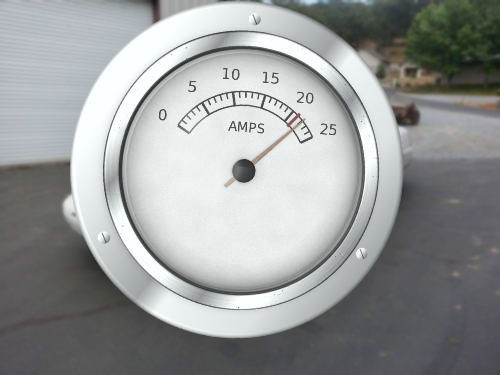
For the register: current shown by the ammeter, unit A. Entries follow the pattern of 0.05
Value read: 22
